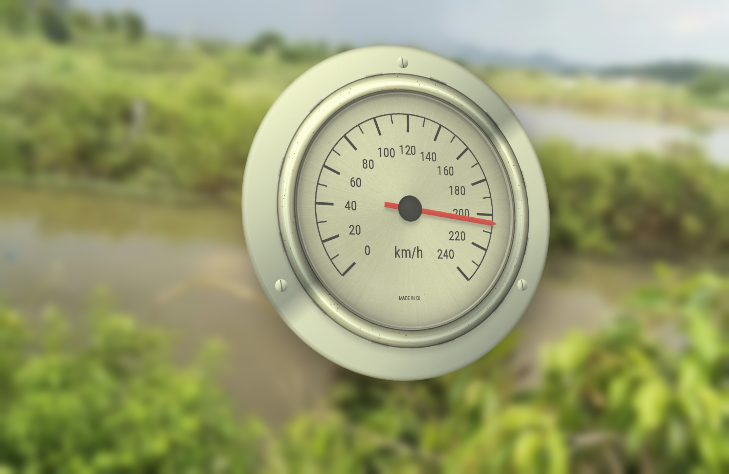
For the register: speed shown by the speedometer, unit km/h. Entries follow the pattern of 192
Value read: 205
